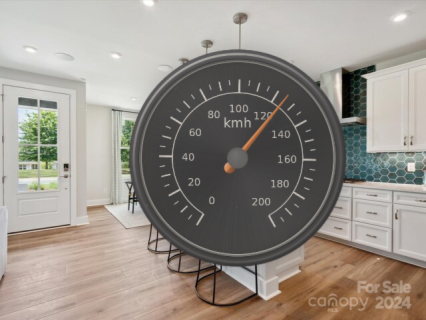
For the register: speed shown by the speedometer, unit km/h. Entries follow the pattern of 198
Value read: 125
